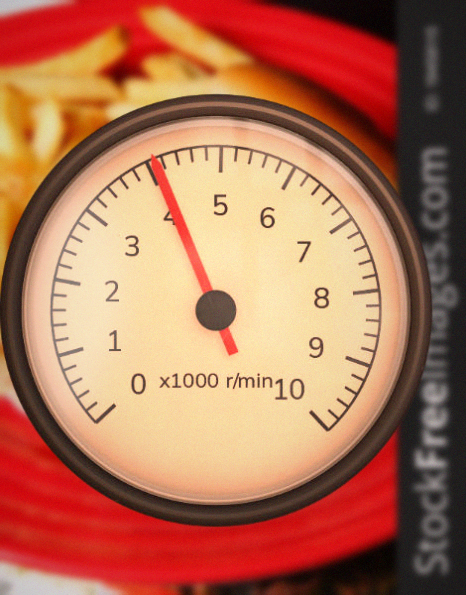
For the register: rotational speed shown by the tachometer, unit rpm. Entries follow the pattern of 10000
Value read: 4100
